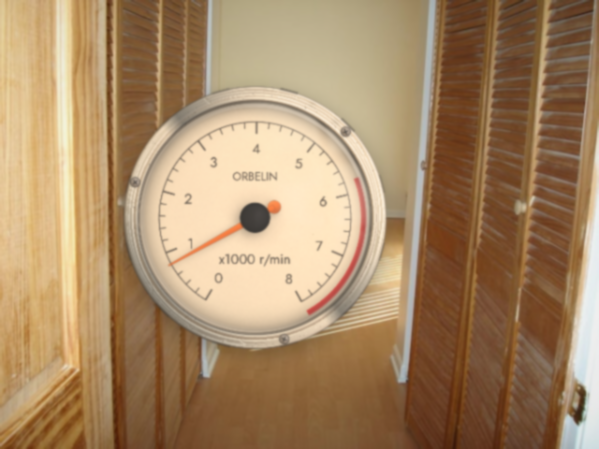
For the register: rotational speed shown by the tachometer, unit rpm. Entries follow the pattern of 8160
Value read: 800
